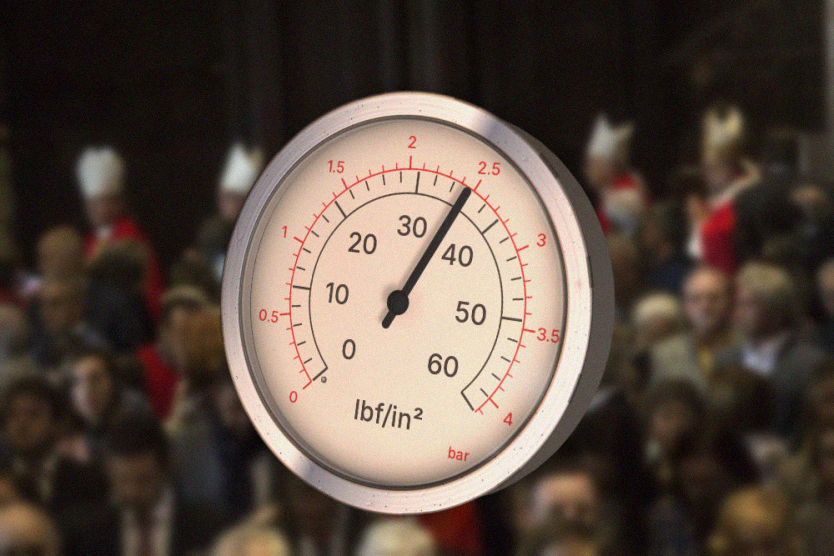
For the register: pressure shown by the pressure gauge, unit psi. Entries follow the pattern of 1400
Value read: 36
